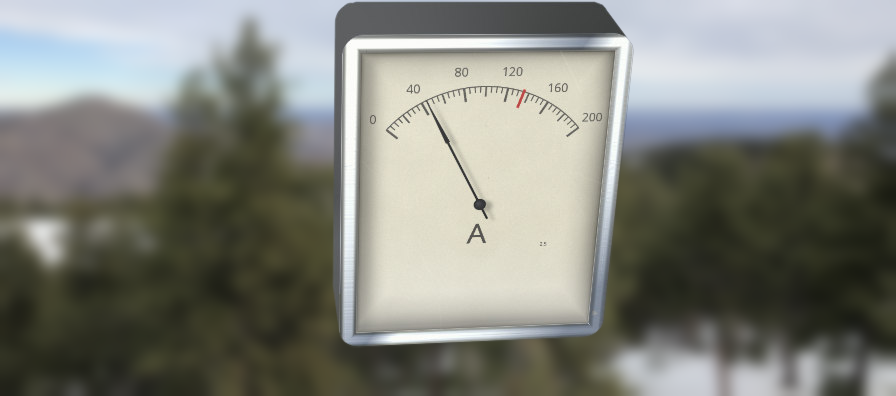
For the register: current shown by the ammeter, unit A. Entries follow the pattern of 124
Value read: 45
